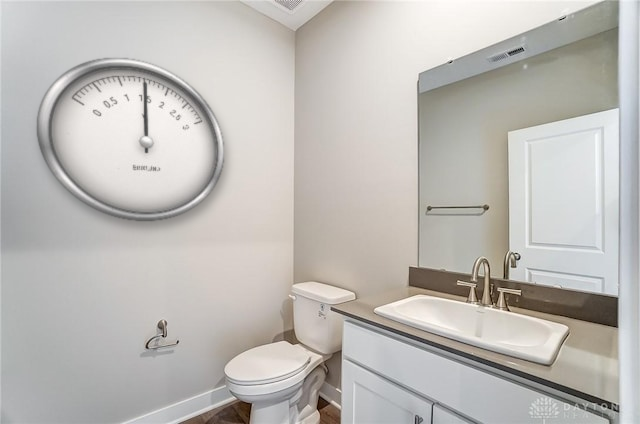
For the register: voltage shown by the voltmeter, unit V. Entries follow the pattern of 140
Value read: 1.5
